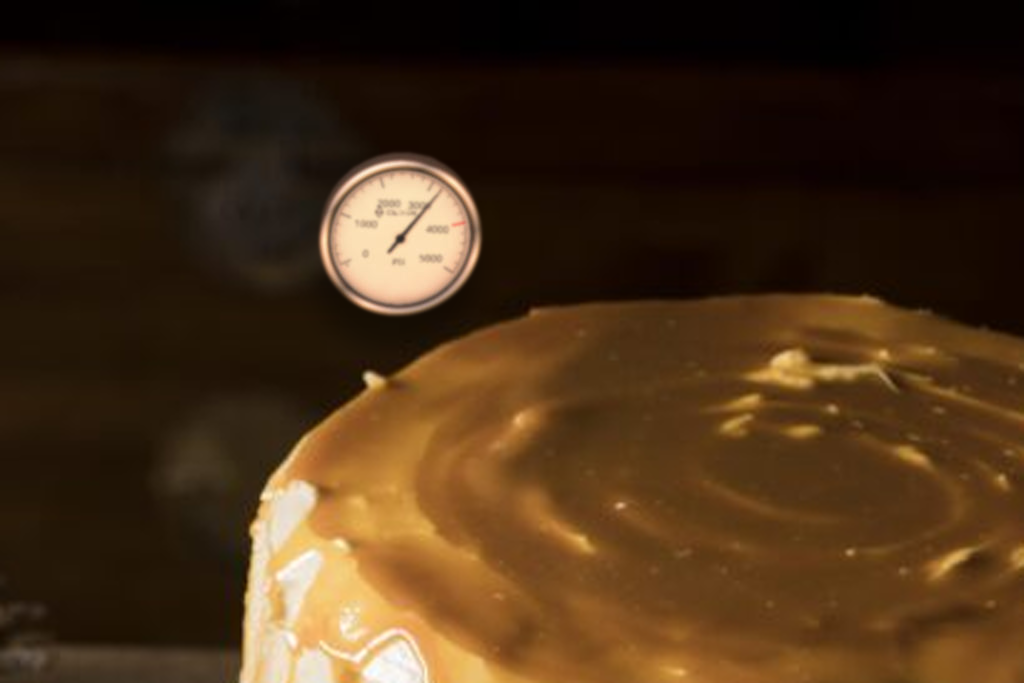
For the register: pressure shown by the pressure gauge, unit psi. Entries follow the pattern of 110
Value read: 3200
